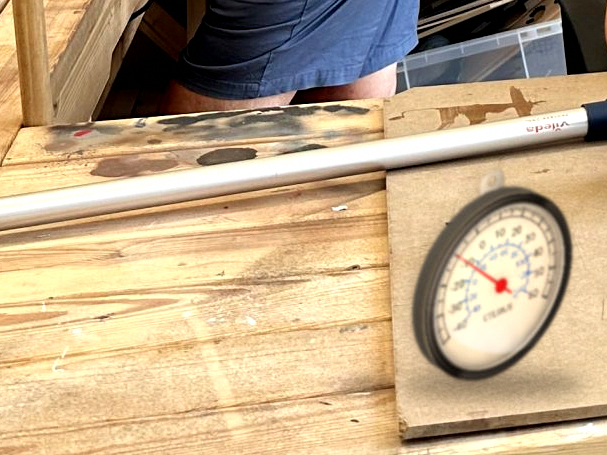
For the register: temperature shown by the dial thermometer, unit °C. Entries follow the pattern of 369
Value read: -10
